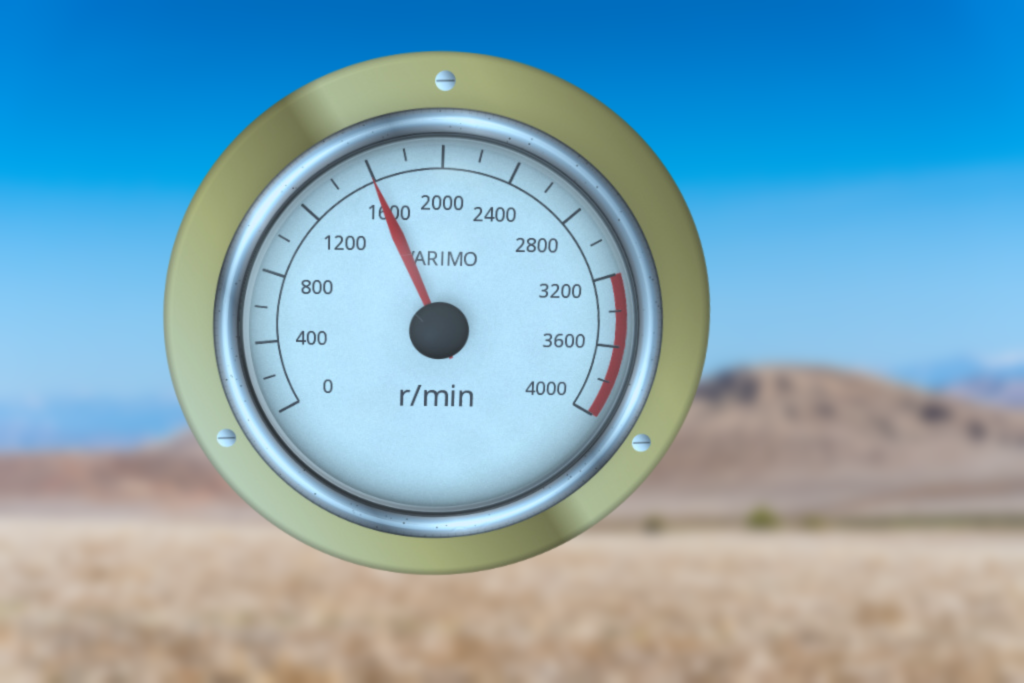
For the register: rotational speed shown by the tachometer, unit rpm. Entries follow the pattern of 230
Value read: 1600
